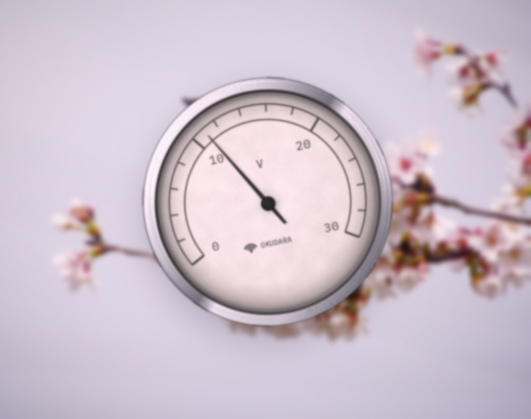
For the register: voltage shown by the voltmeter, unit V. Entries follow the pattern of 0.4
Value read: 11
